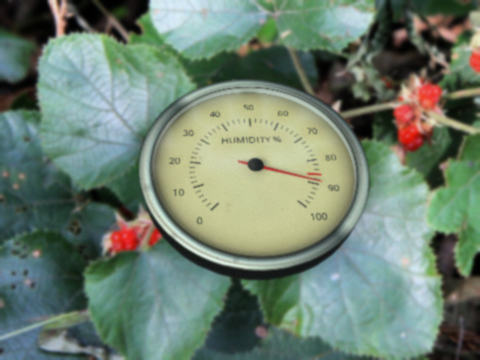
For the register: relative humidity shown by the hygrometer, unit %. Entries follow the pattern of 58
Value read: 90
